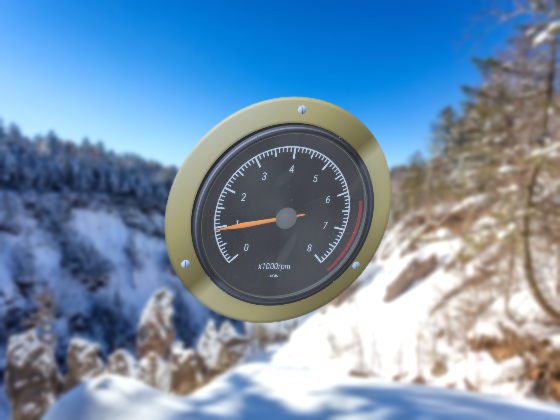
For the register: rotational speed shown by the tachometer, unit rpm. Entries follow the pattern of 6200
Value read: 1000
